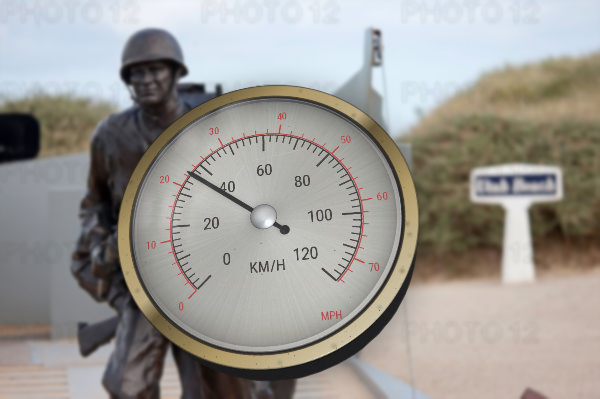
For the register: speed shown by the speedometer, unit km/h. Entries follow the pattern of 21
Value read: 36
